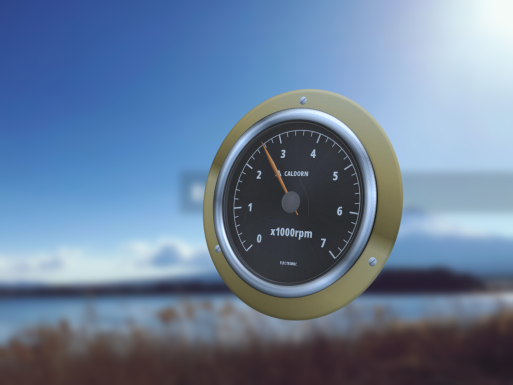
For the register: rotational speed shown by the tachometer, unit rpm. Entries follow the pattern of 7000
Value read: 2600
